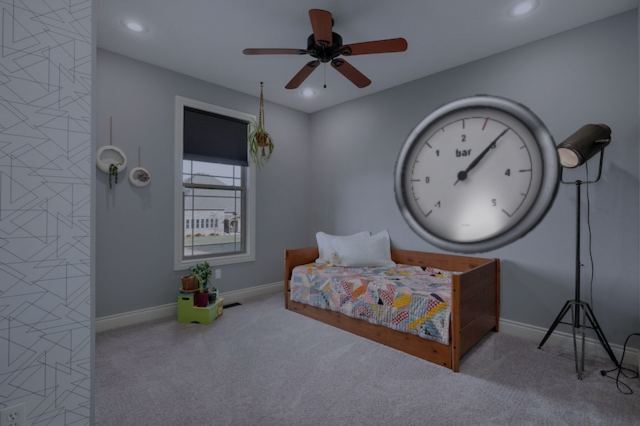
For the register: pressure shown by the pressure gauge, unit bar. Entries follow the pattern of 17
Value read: 3
